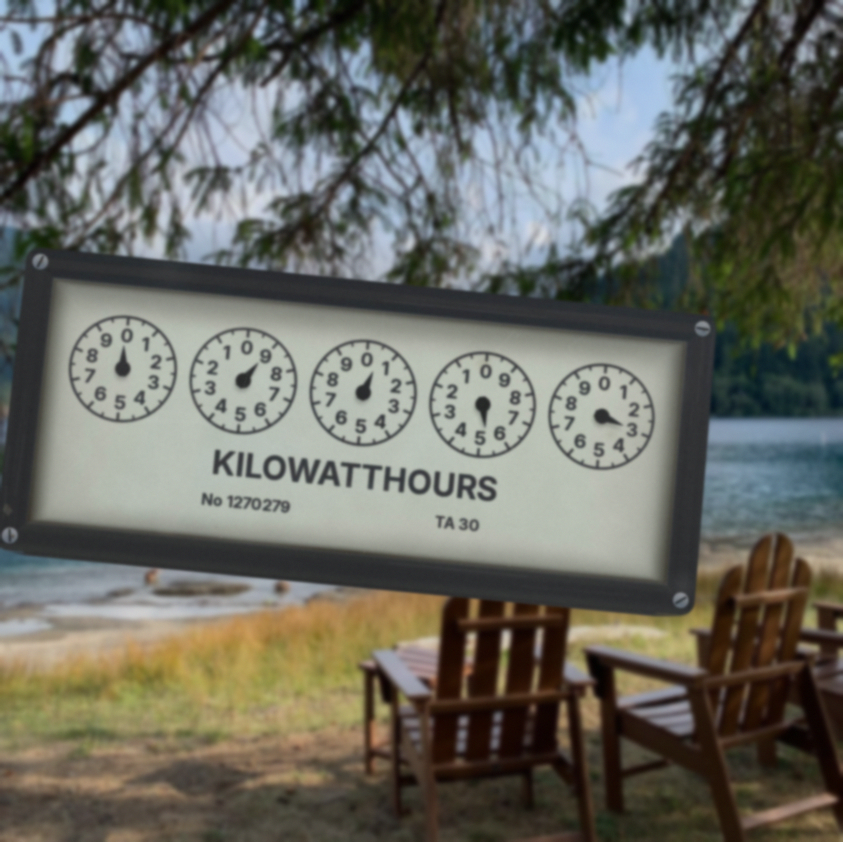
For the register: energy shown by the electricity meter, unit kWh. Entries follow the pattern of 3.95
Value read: 99053
